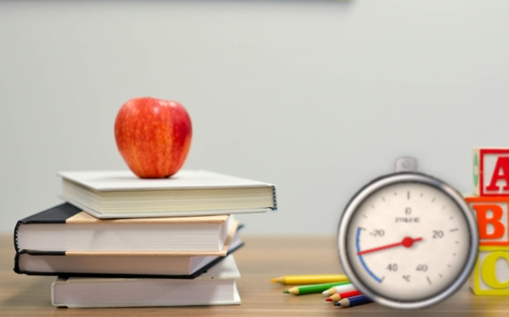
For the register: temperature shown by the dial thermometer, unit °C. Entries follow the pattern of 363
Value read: -28
